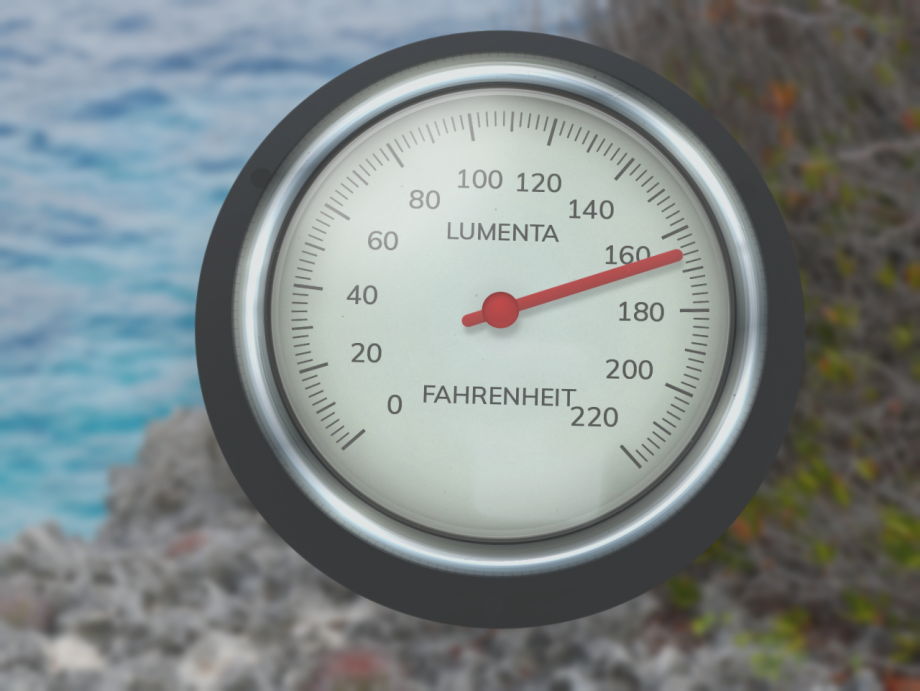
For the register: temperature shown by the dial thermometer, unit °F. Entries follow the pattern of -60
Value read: 166
